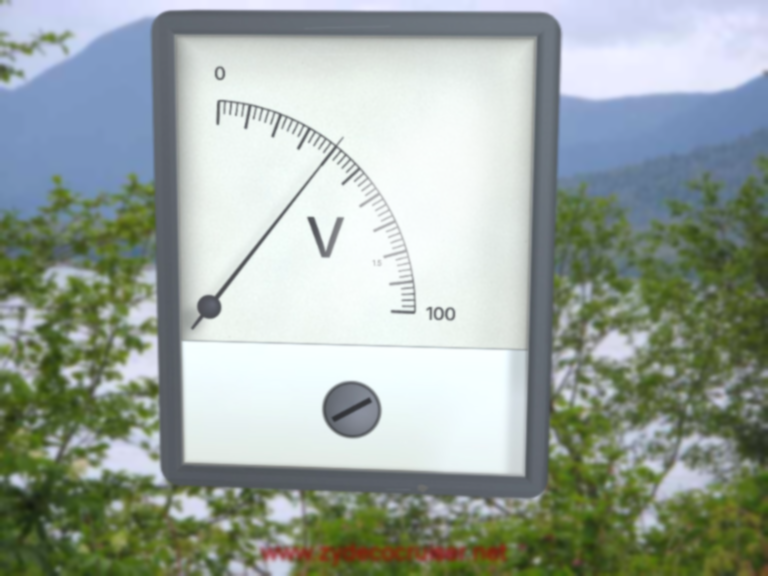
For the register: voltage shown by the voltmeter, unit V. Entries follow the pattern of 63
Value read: 40
